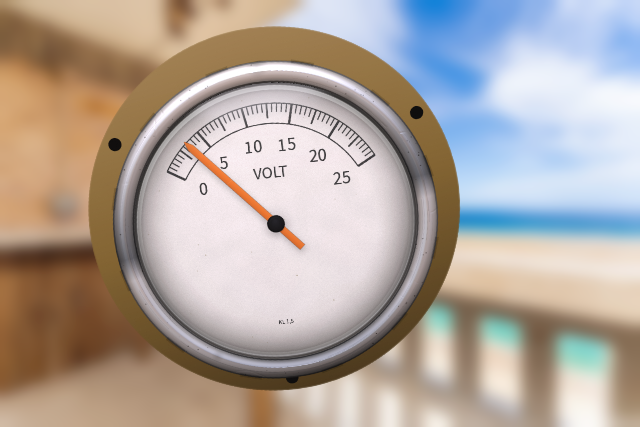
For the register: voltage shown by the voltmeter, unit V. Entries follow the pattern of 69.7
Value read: 3.5
